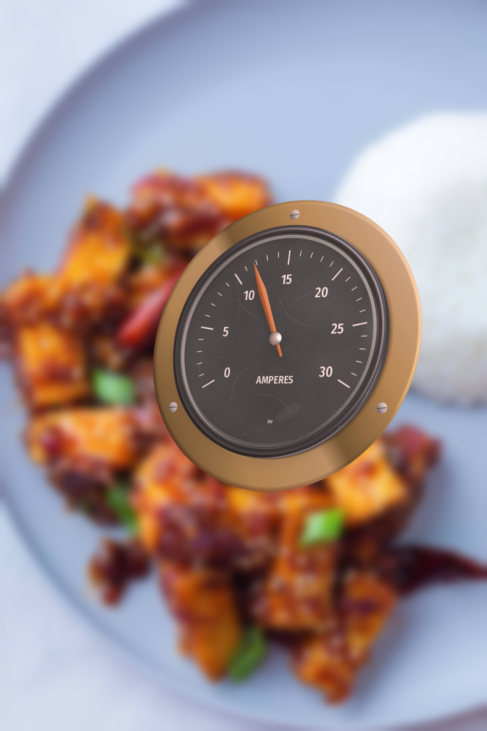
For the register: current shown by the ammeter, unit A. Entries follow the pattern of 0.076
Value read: 12
